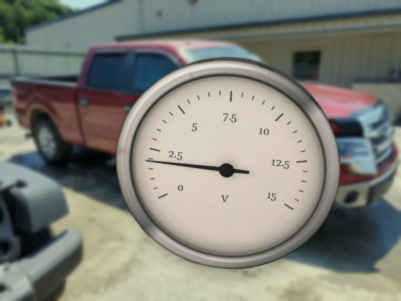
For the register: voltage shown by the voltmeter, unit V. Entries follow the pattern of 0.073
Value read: 2
